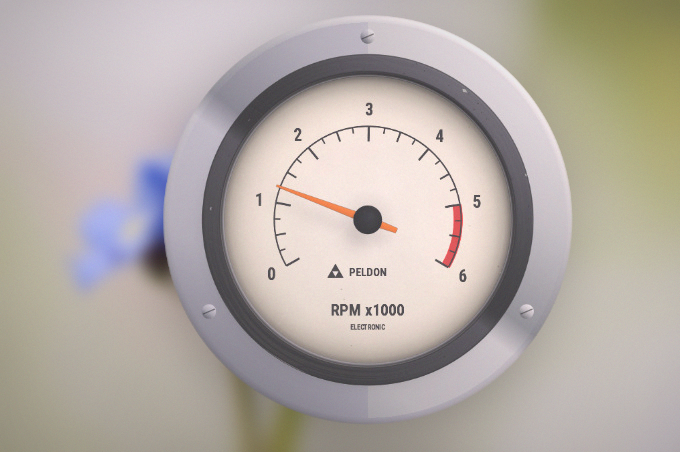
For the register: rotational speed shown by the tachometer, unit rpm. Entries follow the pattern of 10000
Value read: 1250
